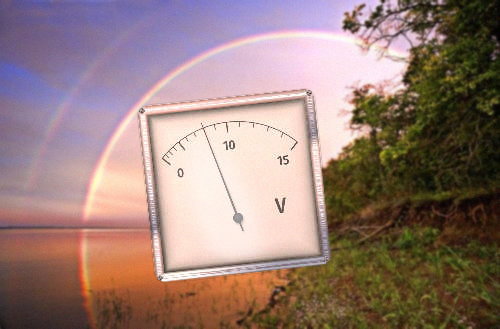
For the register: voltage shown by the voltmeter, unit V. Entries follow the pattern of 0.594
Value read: 8
